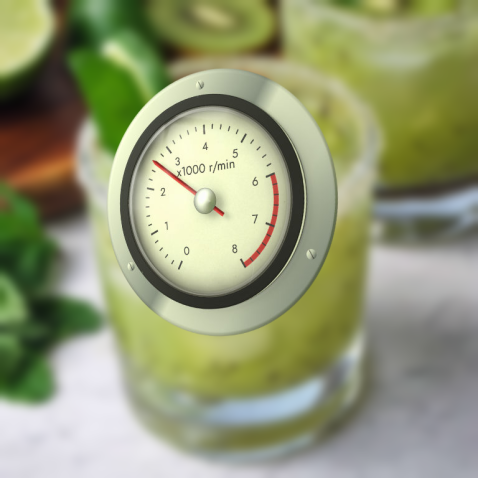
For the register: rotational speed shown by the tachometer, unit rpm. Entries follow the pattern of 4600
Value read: 2600
